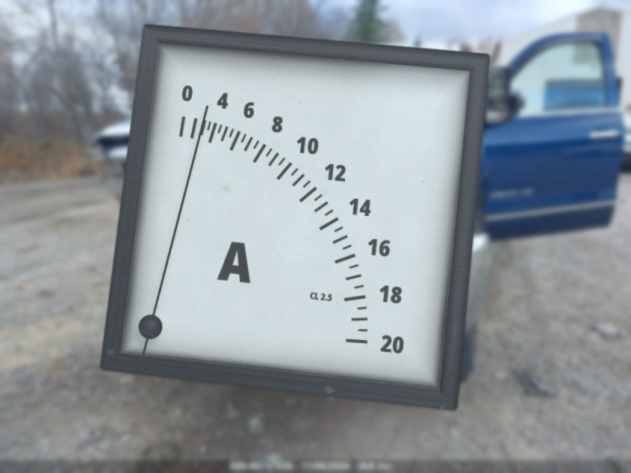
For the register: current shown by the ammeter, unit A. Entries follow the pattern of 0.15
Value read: 3
